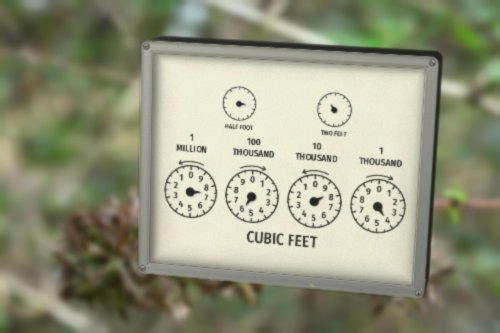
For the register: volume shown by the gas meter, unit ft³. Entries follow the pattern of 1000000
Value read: 758400
